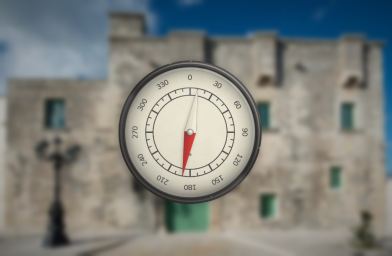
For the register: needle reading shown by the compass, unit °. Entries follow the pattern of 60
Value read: 190
